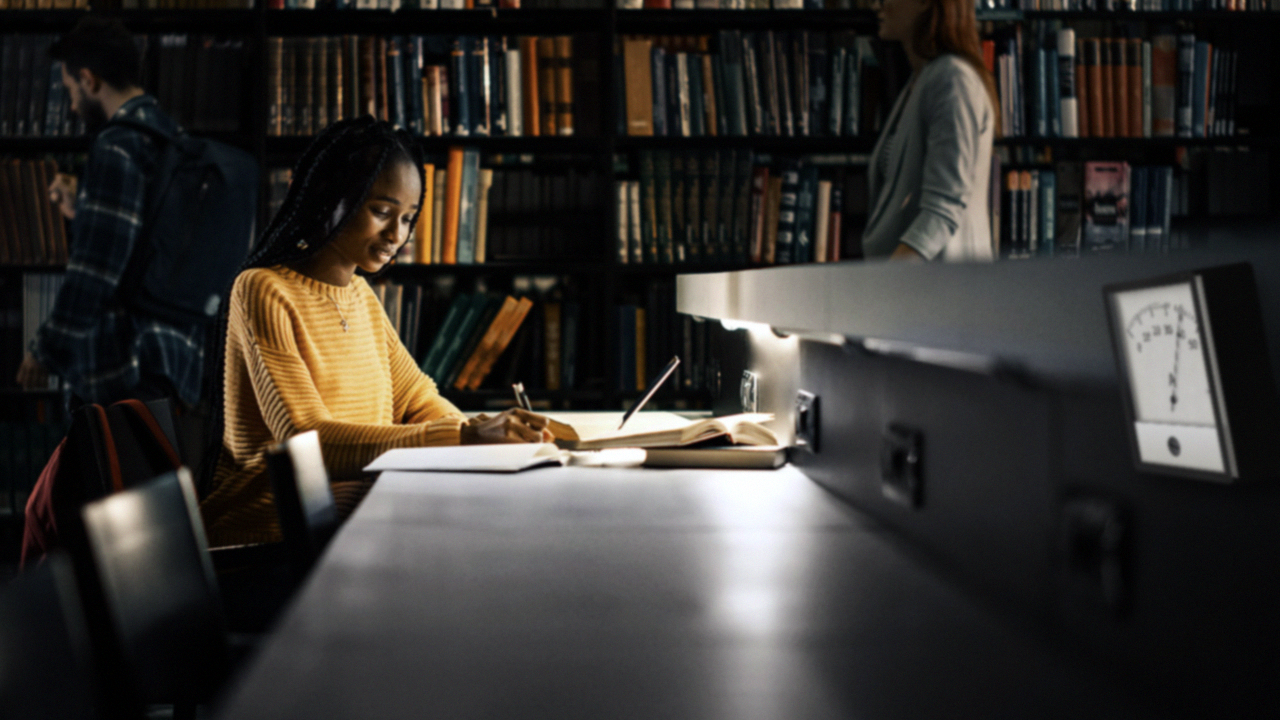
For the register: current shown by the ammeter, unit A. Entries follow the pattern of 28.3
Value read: 40
